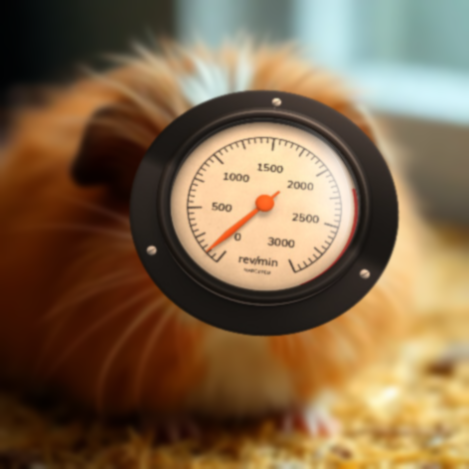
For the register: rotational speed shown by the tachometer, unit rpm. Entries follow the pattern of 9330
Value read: 100
